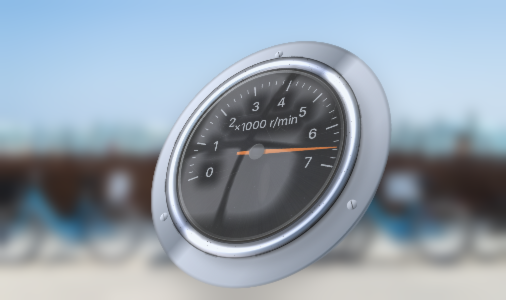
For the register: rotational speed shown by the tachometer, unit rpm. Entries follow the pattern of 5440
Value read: 6600
